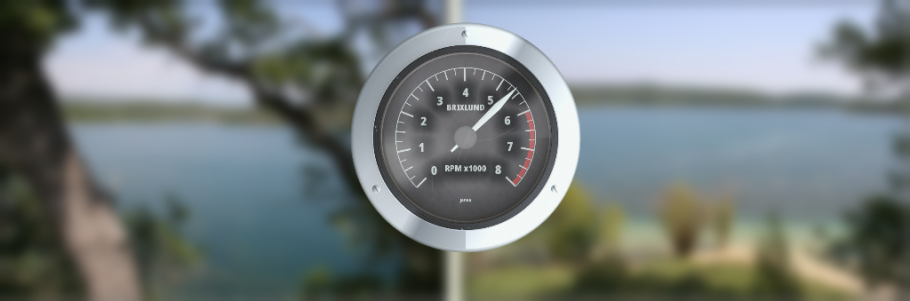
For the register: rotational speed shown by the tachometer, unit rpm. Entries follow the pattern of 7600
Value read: 5375
